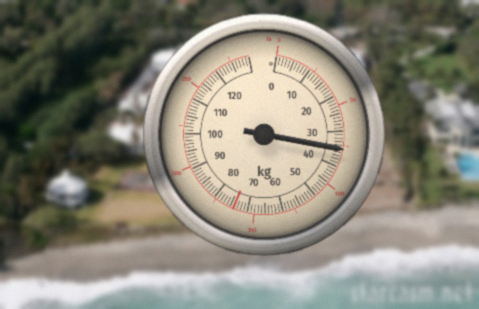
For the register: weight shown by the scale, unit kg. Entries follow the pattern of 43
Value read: 35
